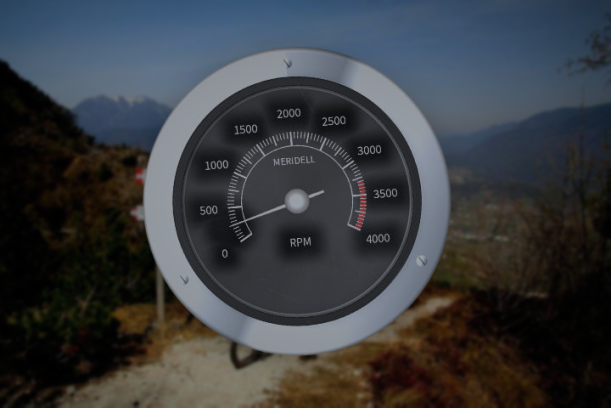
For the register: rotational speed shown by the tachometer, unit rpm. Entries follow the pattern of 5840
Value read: 250
